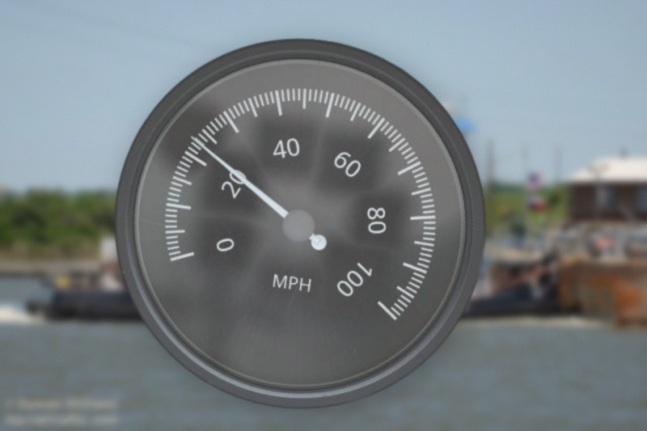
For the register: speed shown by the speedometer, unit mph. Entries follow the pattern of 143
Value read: 23
